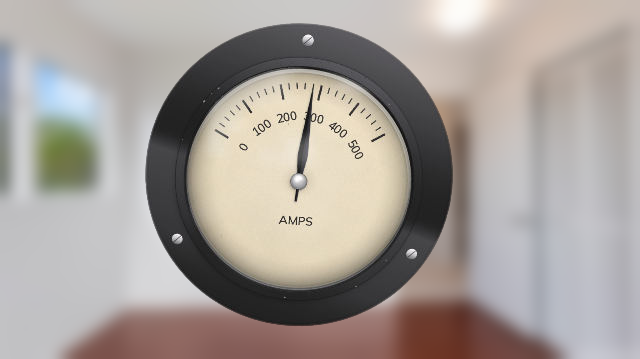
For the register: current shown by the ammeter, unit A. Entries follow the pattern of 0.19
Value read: 280
